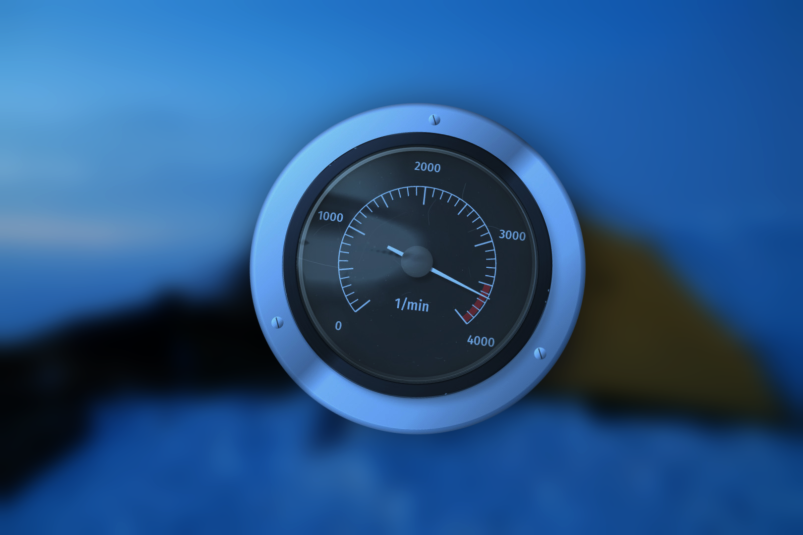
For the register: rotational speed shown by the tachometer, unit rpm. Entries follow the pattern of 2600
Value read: 3650
